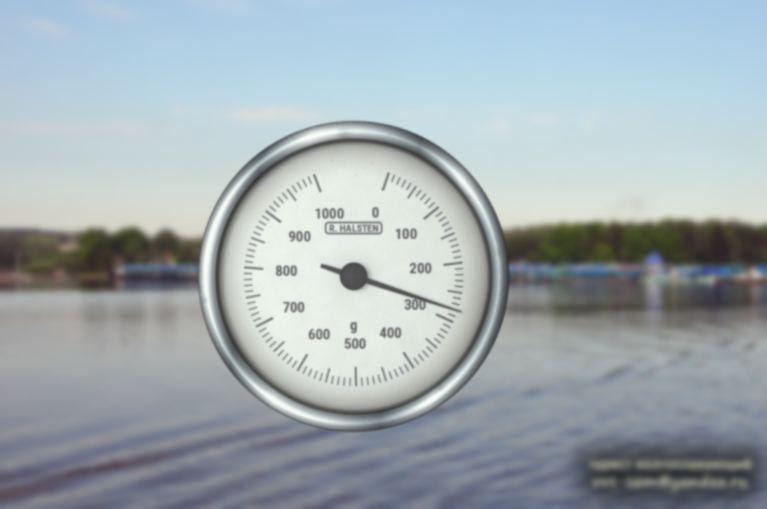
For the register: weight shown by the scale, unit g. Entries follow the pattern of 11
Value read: 280
